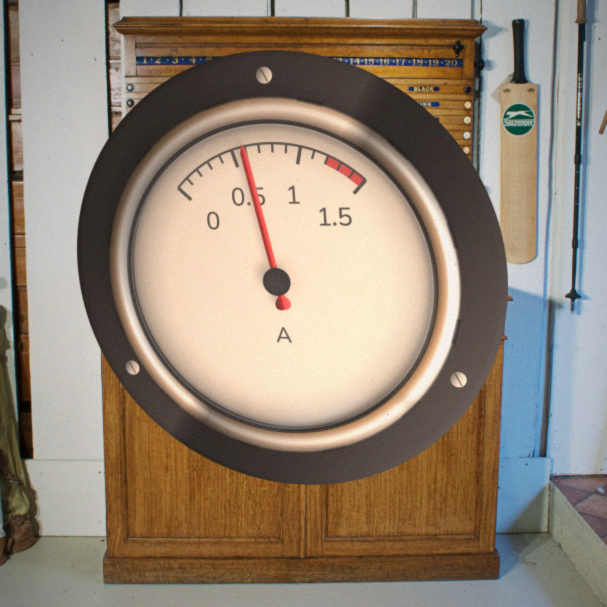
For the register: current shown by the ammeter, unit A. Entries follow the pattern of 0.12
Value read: 0.6
